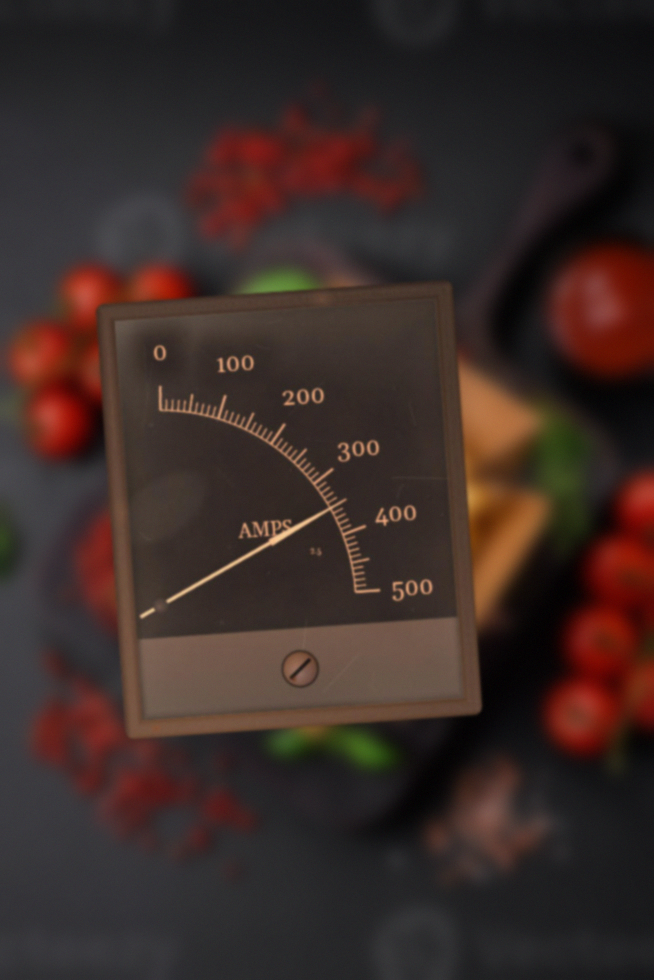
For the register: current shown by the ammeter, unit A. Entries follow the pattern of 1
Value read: 350
